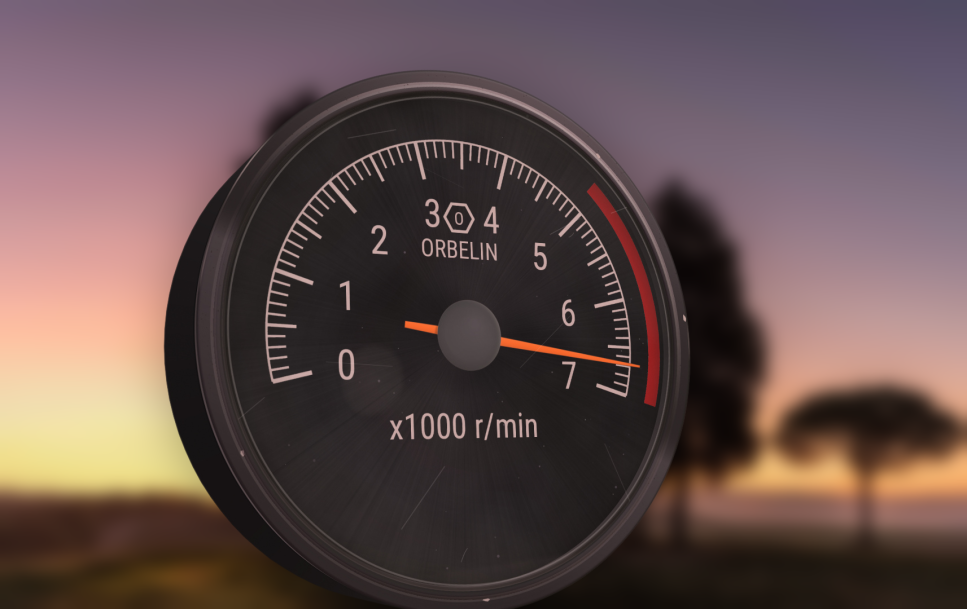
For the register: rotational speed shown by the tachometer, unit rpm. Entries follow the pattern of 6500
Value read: 6700
